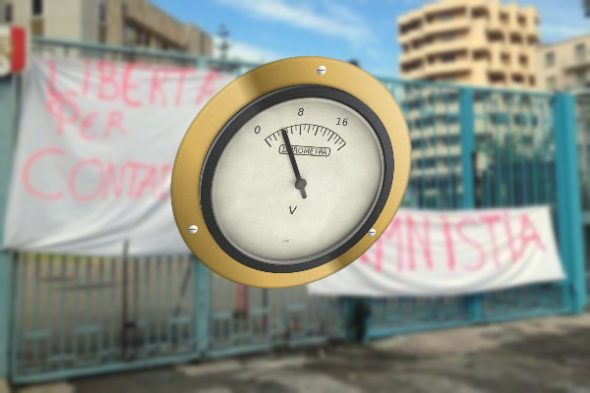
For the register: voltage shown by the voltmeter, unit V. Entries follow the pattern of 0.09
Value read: 4
